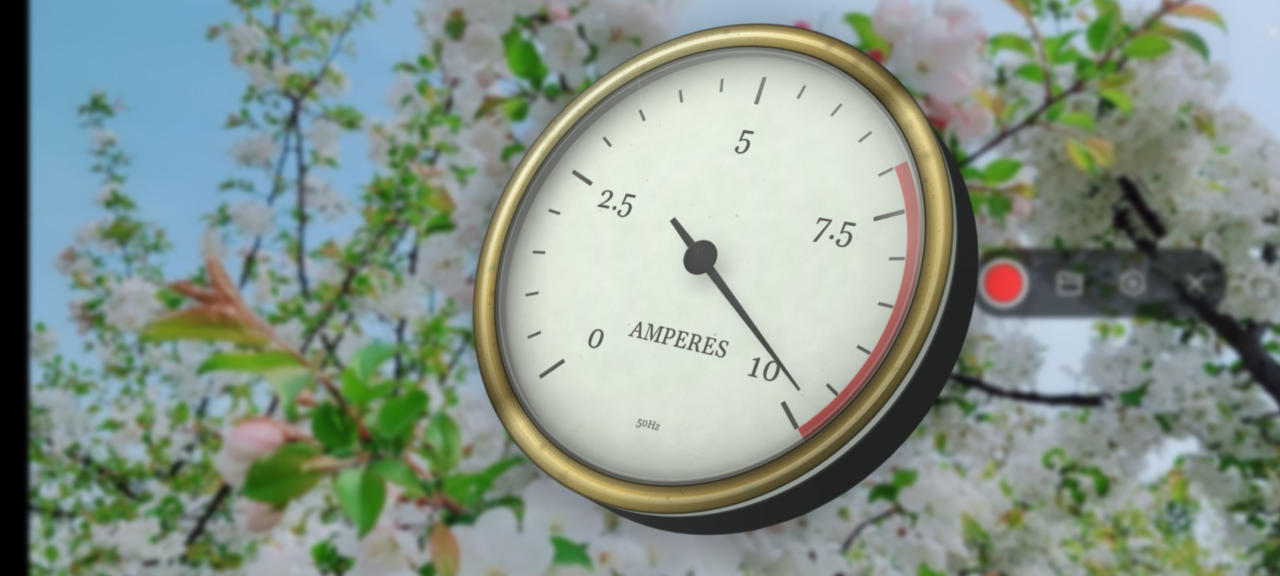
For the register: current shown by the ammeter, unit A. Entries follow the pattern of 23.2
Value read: 9.75
